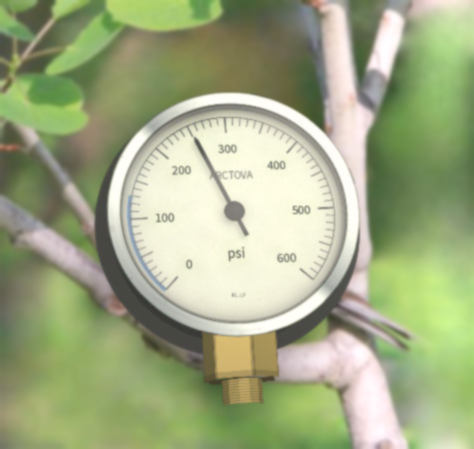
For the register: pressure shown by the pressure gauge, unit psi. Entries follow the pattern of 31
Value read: 250
